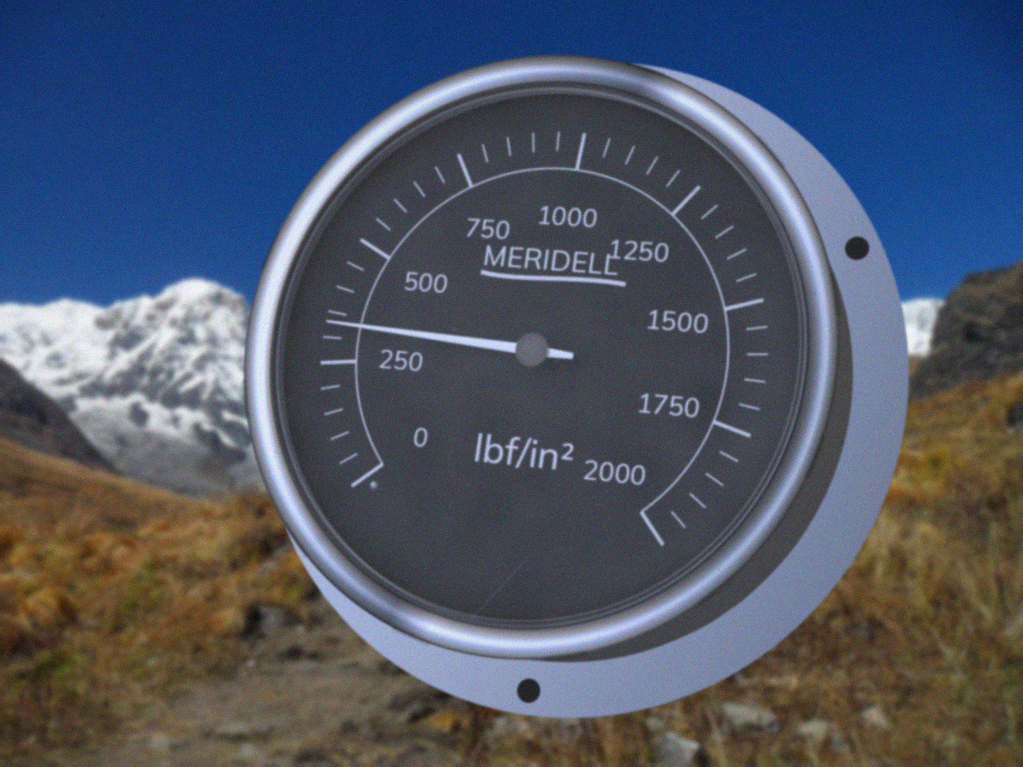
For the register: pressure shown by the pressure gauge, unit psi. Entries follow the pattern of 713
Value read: 325
